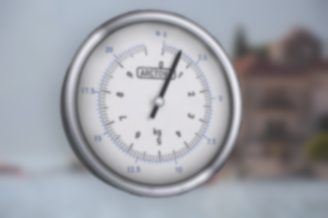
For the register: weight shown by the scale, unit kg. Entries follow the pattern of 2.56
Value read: 0.5
